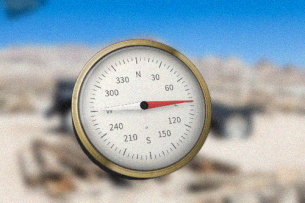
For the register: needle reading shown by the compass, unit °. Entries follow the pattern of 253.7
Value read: 90
